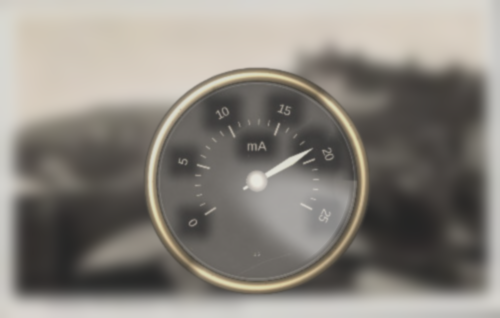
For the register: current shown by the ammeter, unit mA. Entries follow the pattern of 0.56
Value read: 19
